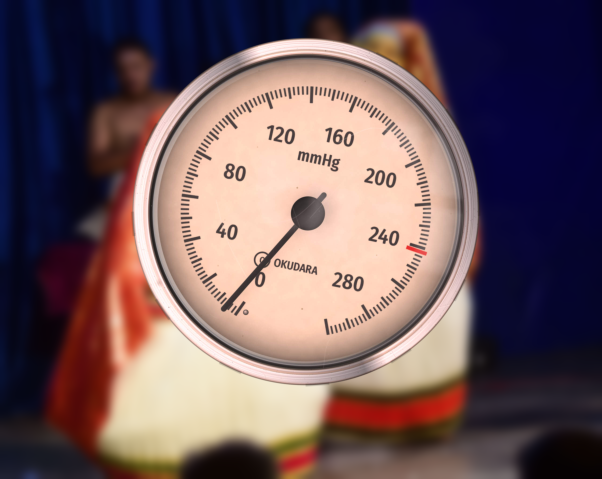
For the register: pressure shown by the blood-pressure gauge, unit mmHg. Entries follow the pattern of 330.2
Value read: 6
